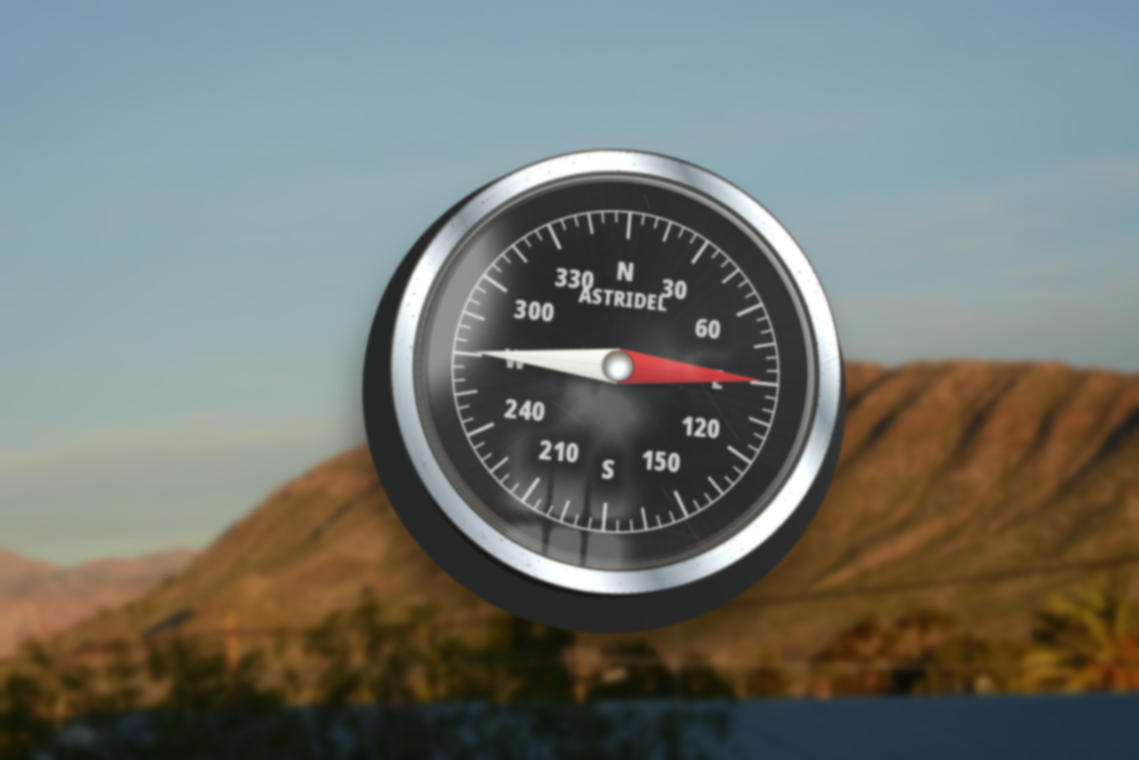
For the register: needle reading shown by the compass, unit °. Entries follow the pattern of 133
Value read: 90
